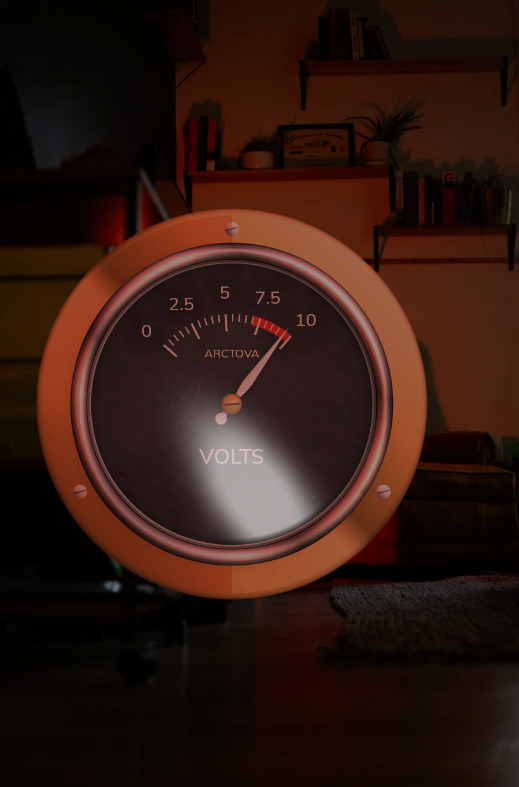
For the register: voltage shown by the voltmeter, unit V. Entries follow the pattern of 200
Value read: 9.5
